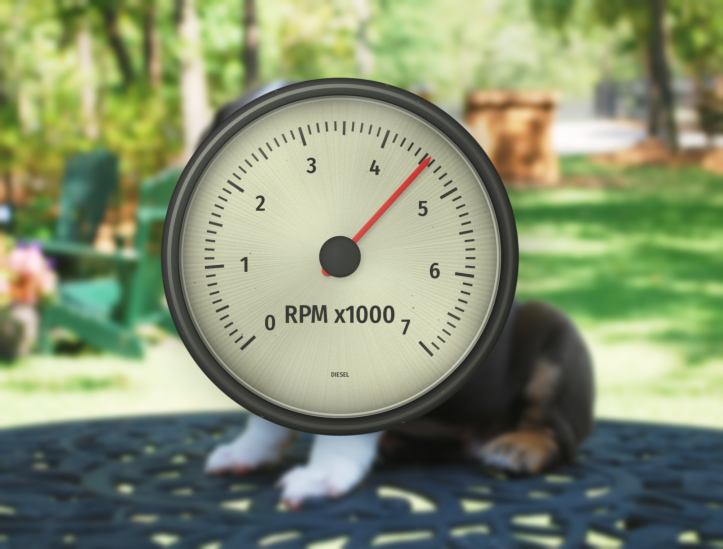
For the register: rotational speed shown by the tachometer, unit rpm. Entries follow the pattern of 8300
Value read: 4550
